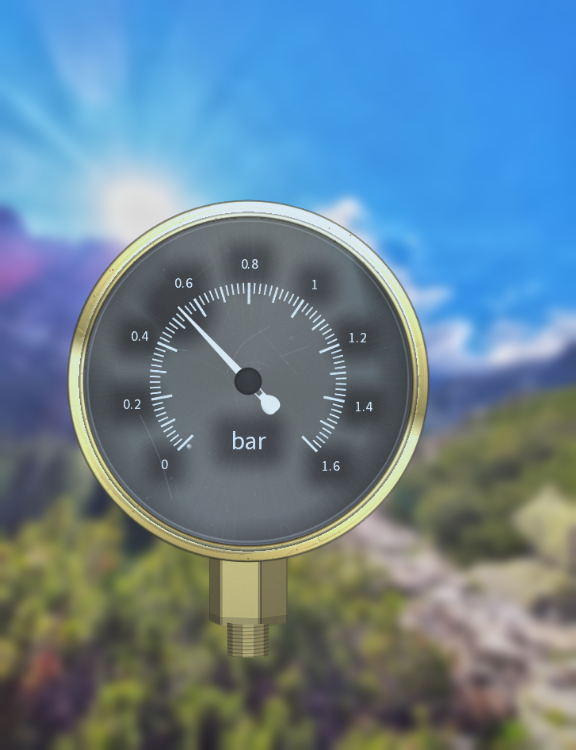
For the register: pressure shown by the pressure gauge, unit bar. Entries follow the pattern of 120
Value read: 0.54
